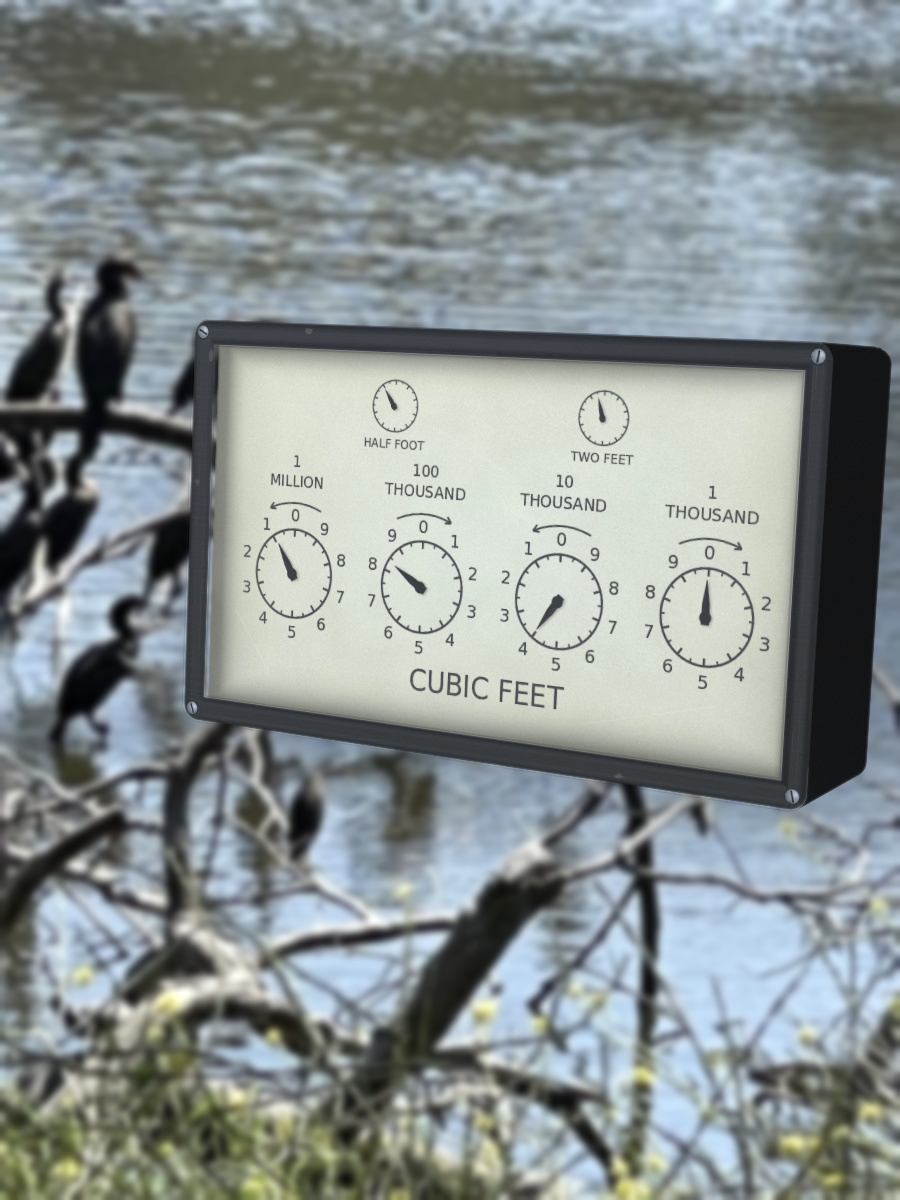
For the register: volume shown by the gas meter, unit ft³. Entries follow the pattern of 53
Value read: 84000
